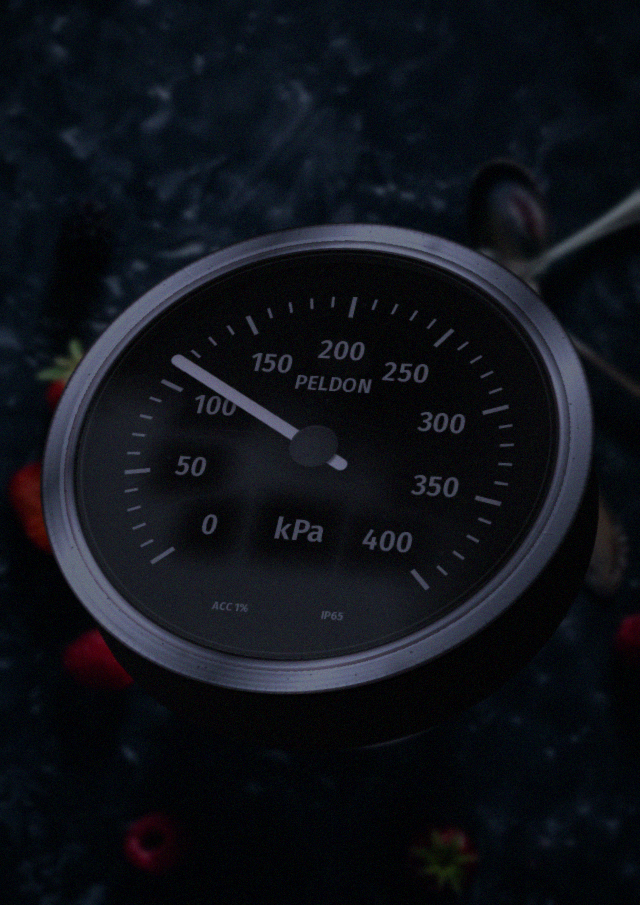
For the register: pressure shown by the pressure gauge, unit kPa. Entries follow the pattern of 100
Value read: 110
